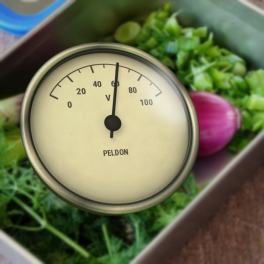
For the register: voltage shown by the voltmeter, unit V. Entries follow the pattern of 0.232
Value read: 60
